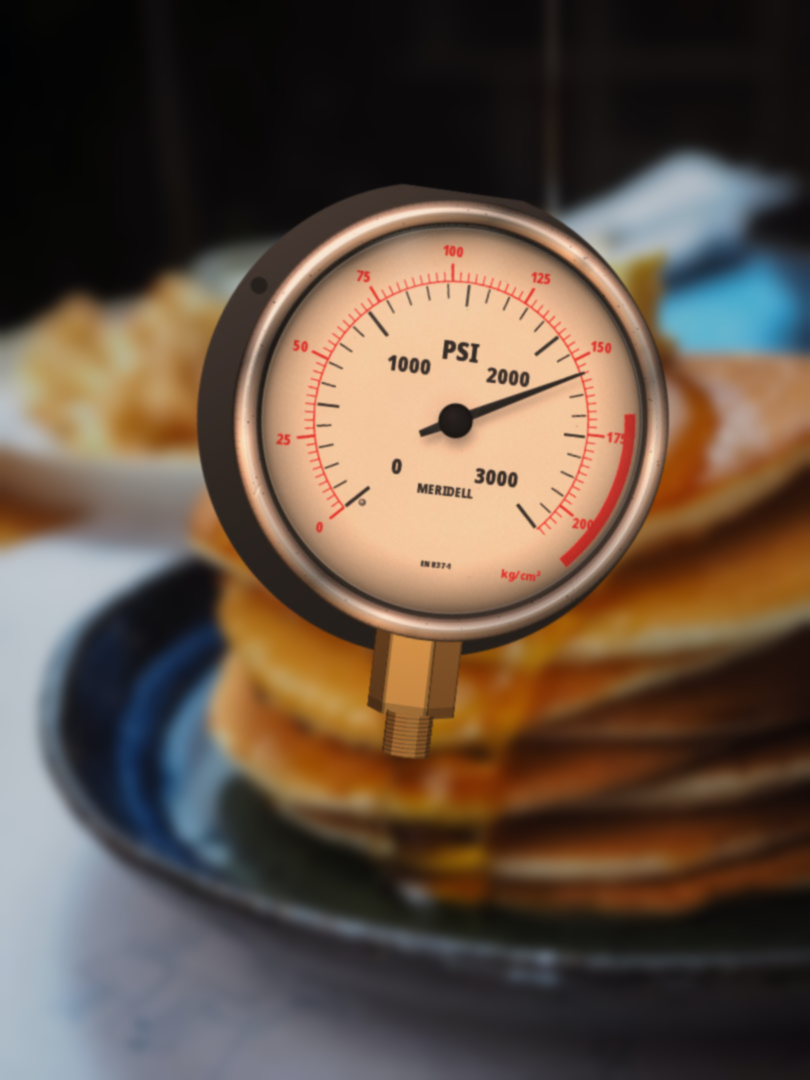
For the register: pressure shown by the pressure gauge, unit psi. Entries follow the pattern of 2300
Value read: 2200
